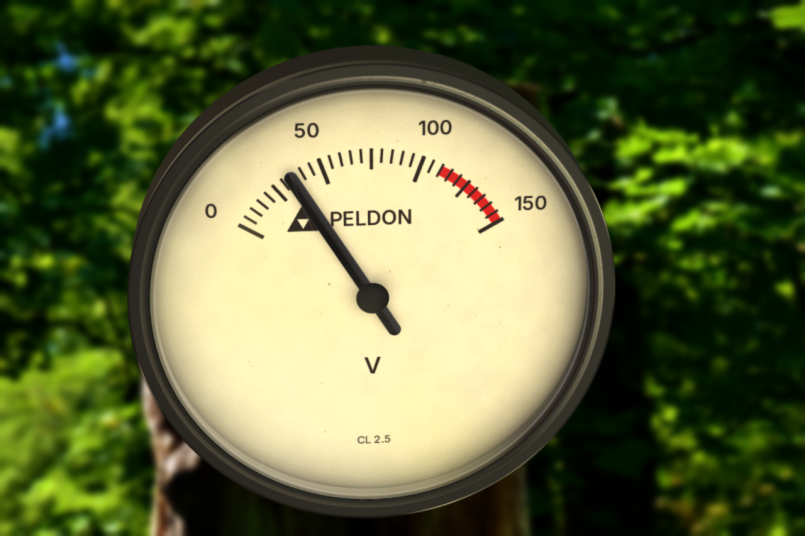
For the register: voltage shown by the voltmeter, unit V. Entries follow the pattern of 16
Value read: 35
